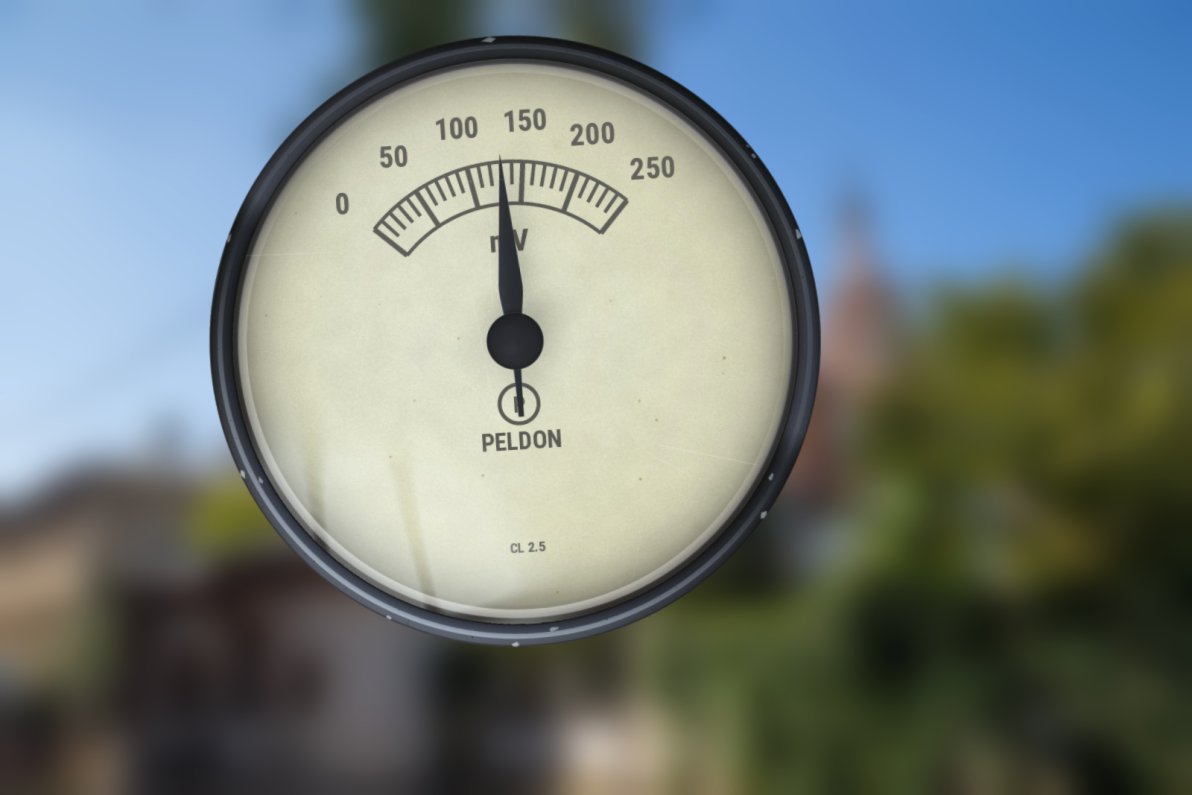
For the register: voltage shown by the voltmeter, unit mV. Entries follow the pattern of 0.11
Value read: 130
